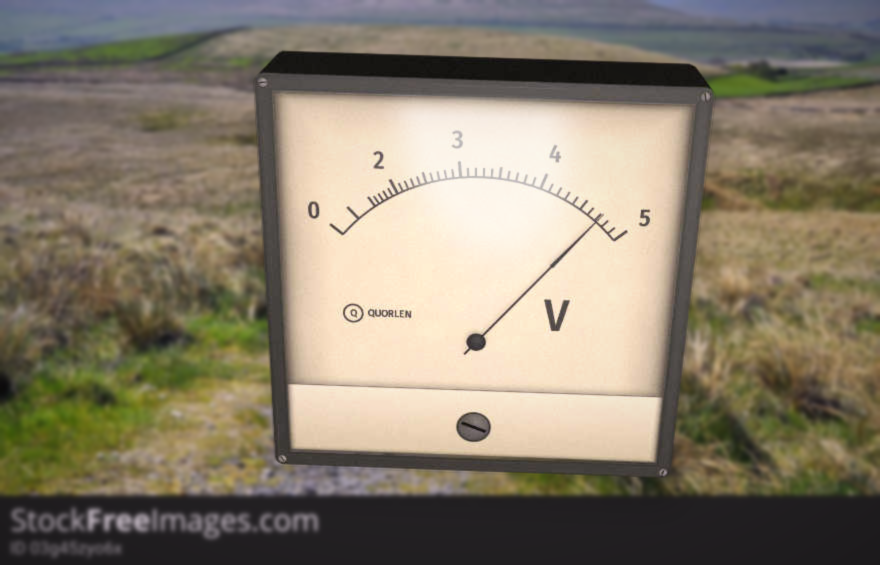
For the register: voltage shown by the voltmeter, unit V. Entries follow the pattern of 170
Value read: 4.7
